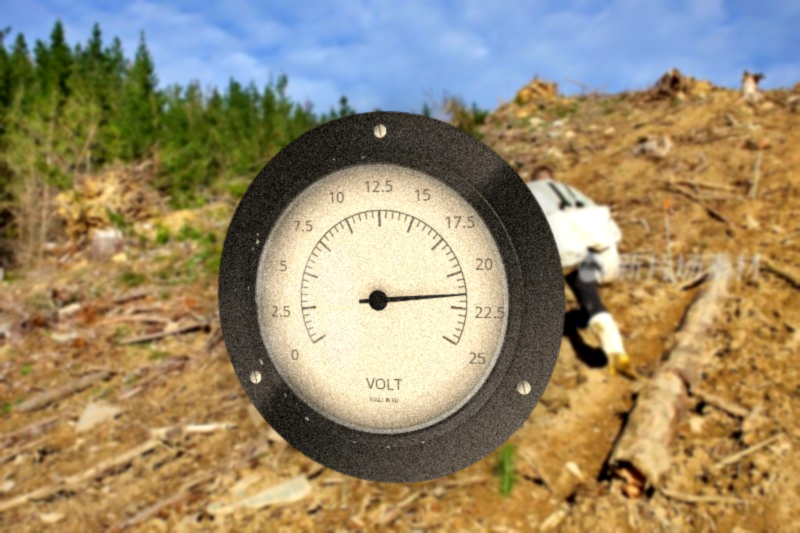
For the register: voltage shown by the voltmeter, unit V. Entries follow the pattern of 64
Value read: 21.5
